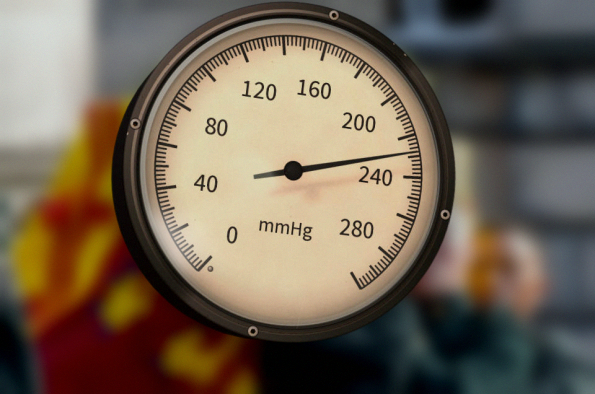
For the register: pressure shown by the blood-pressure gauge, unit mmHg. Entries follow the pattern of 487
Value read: 228
